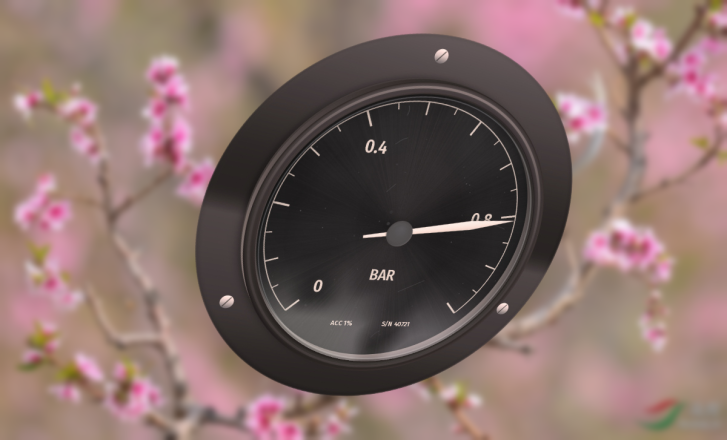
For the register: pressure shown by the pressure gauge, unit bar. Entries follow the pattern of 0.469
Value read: 0.8
